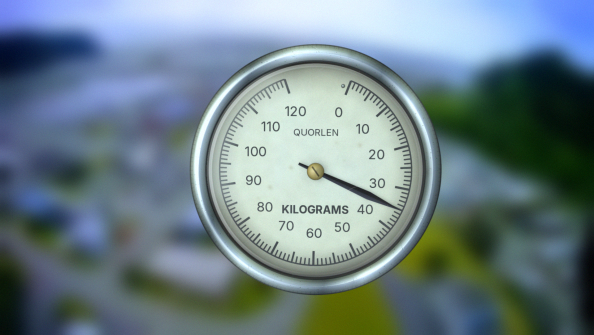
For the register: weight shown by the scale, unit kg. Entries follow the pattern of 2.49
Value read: 35
